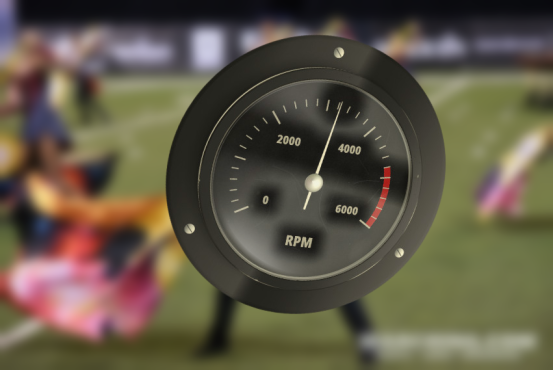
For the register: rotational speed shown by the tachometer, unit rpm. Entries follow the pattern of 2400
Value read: 3200
